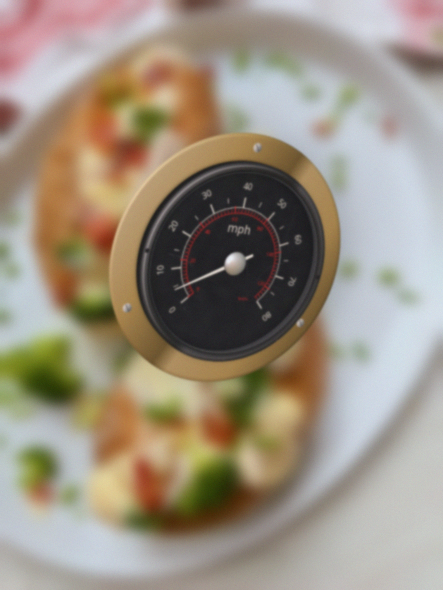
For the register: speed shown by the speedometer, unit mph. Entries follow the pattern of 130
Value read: 5
